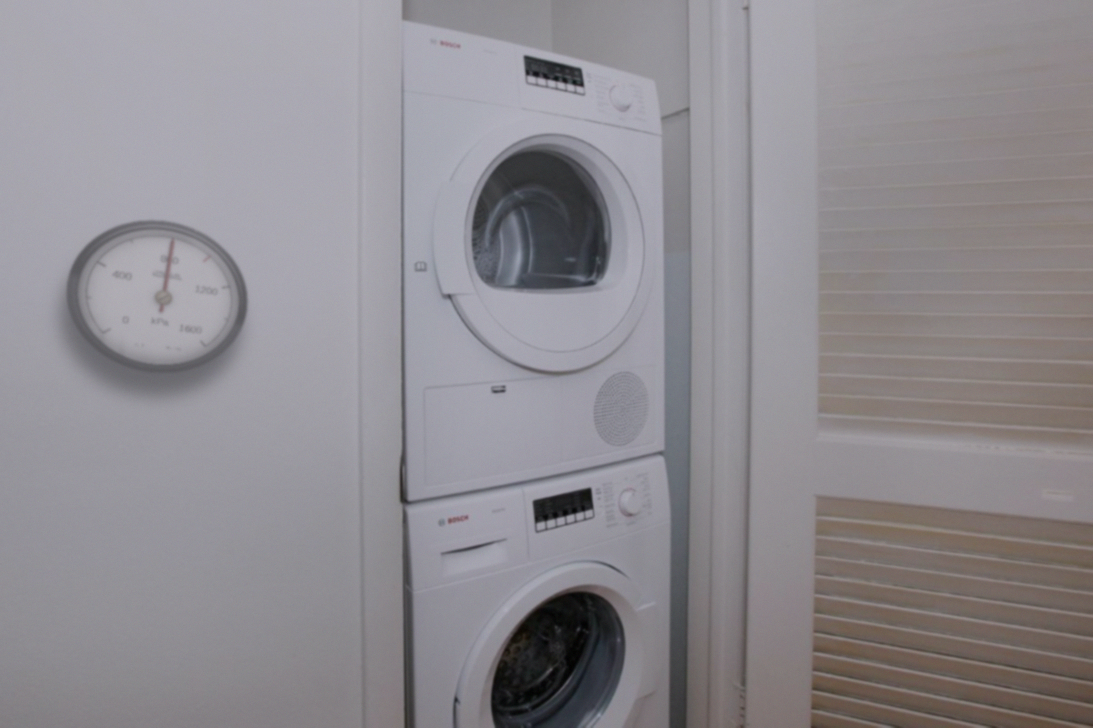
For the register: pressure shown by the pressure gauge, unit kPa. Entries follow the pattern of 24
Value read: 800
